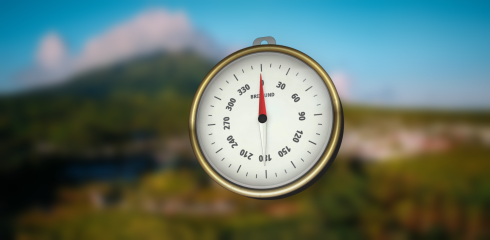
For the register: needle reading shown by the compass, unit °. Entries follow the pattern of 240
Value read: 0
